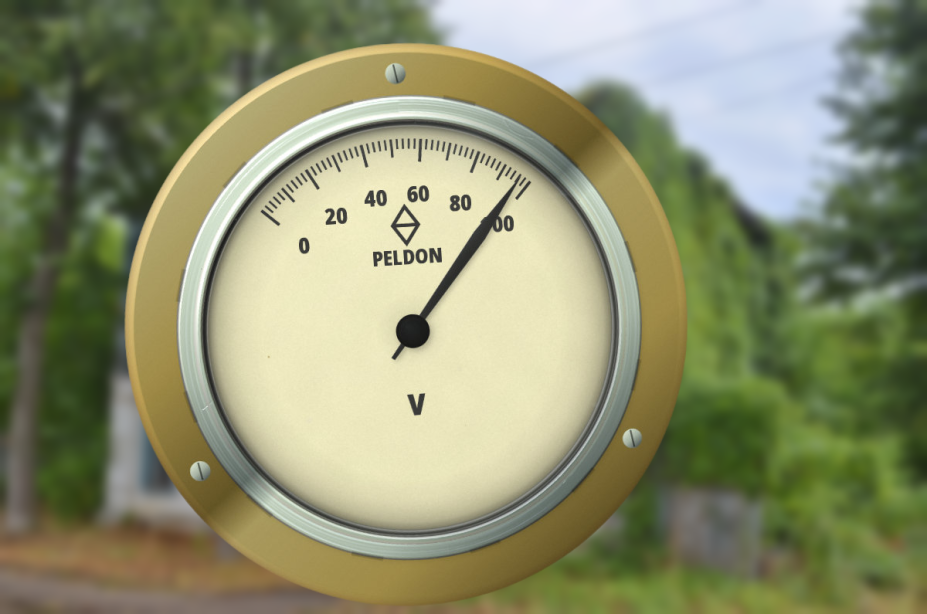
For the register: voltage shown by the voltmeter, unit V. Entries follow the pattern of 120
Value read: 96
